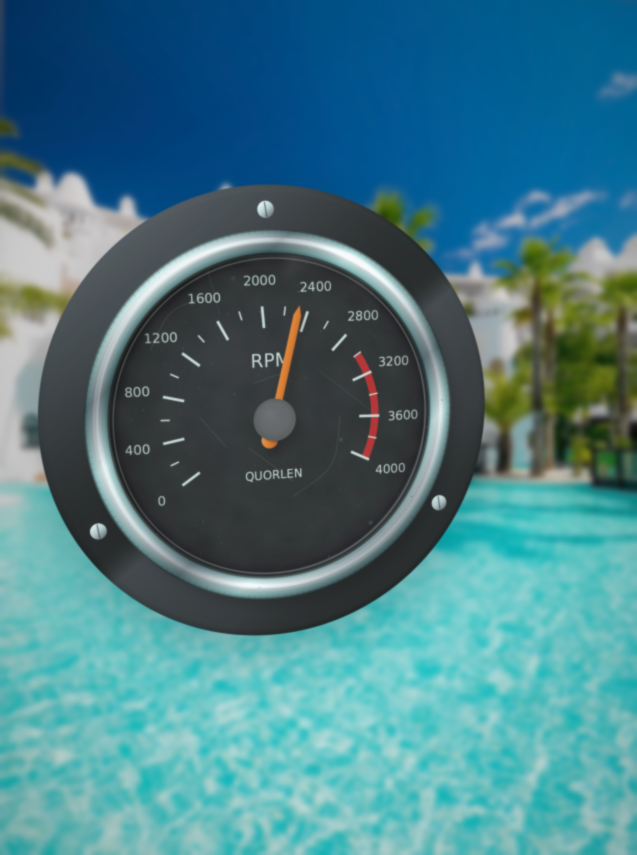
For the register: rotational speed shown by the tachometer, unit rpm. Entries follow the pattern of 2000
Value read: 2300
